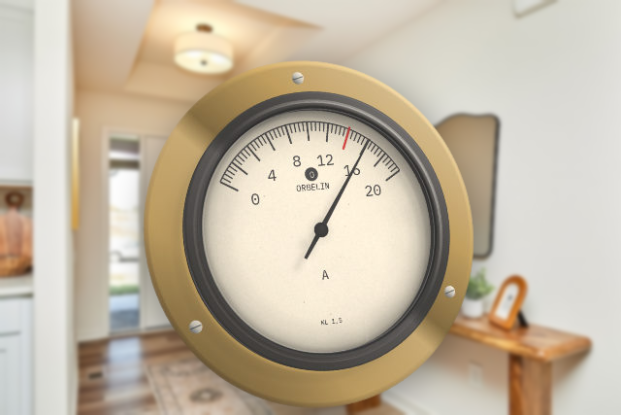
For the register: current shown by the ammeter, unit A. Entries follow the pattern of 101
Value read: 16
